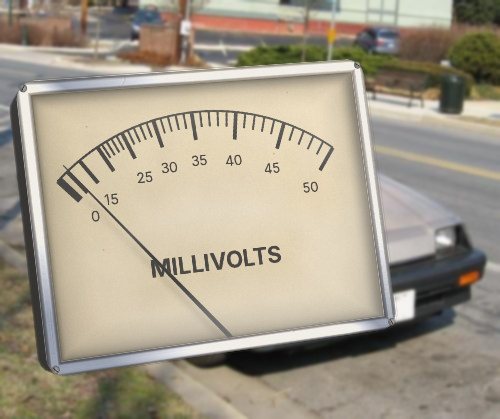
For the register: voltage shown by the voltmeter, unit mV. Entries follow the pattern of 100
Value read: 10
